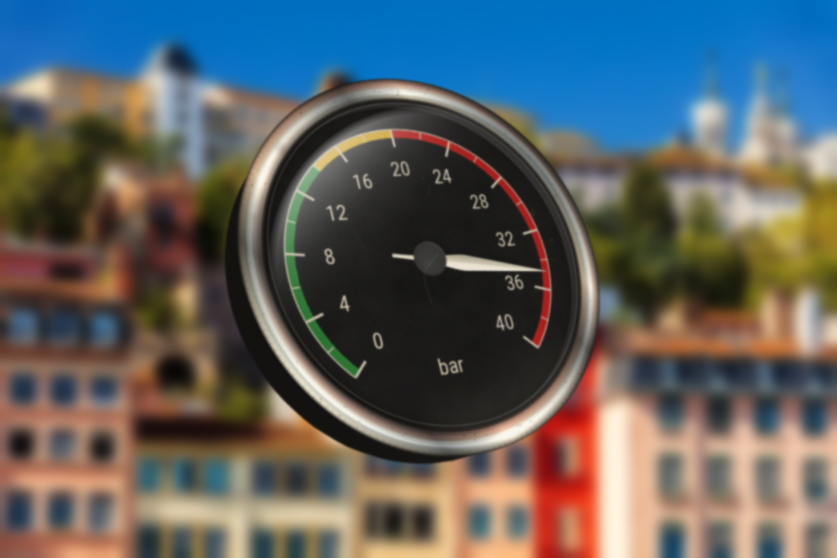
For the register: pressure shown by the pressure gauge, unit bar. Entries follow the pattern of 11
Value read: 35
